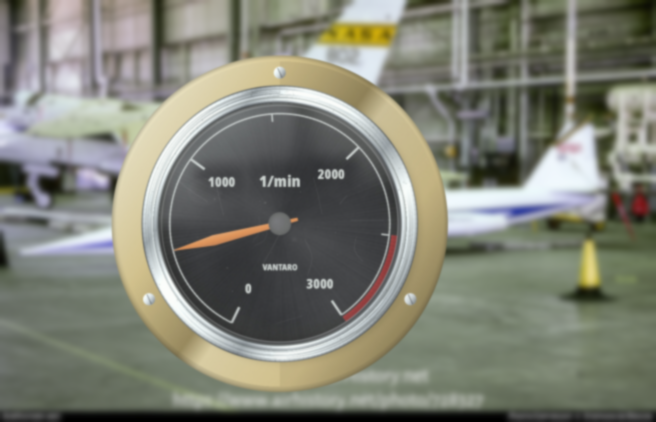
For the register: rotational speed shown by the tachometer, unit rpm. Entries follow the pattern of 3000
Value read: 500
